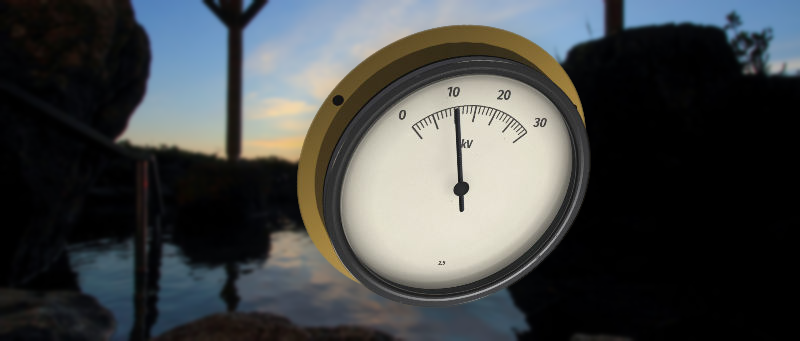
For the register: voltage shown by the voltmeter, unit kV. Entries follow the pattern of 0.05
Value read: 10
